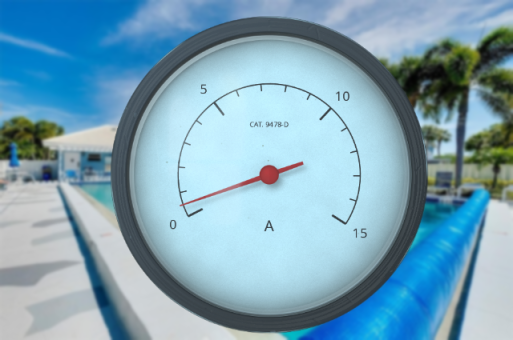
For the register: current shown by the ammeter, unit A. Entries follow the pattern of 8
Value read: 0.5
